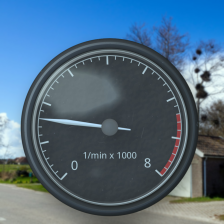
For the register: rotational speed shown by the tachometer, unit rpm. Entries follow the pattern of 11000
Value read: 1600
